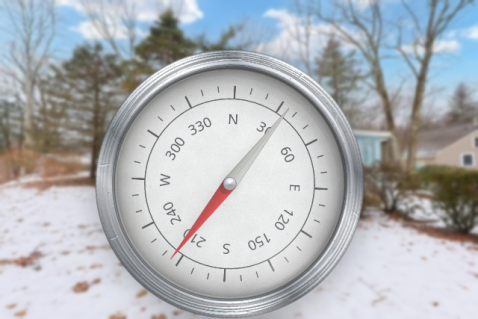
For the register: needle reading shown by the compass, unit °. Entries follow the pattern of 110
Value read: 215
